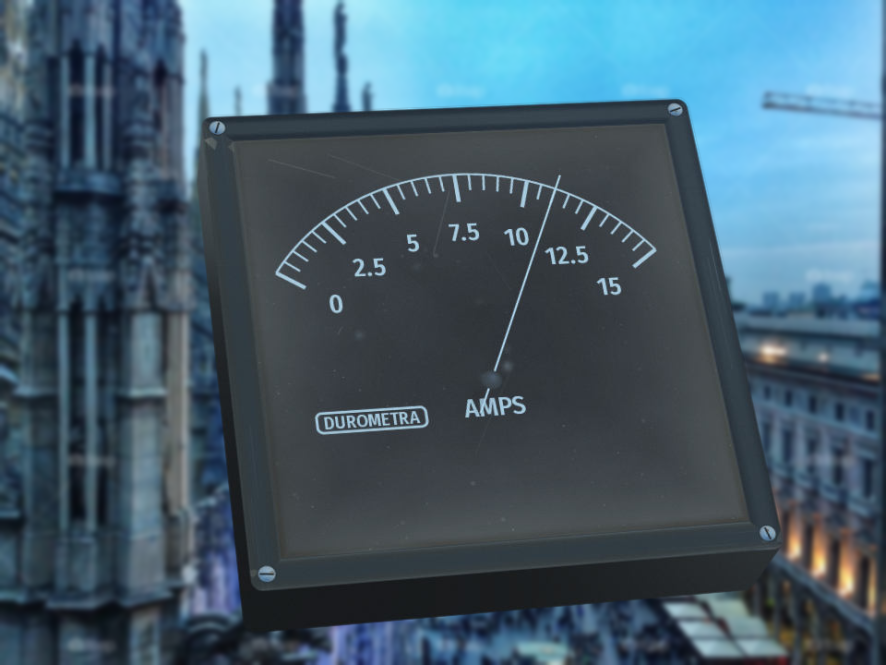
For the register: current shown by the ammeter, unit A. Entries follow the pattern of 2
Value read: 11
